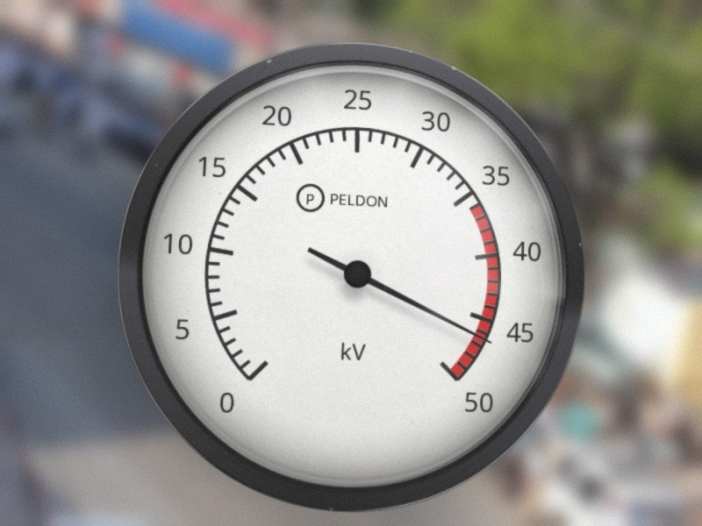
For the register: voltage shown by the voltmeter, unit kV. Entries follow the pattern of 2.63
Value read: 46.5
